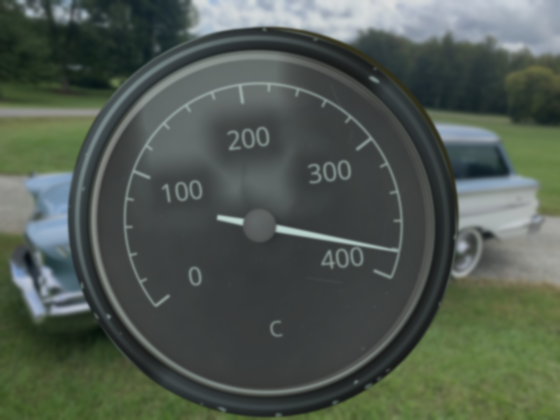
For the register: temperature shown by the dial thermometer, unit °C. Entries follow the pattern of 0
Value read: 380
